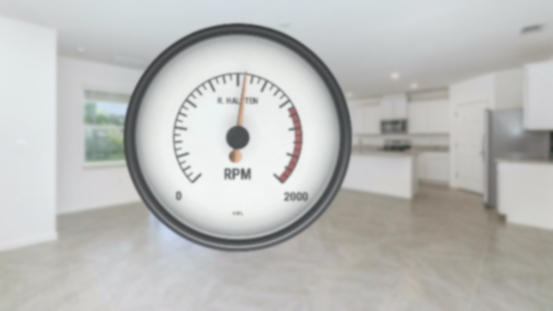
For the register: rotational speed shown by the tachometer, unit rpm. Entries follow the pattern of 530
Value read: 1050
